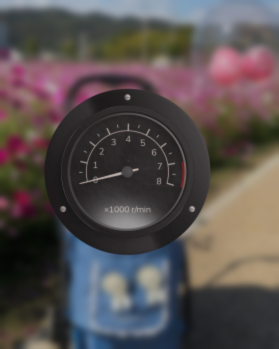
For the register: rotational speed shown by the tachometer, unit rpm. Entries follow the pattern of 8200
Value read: 0
